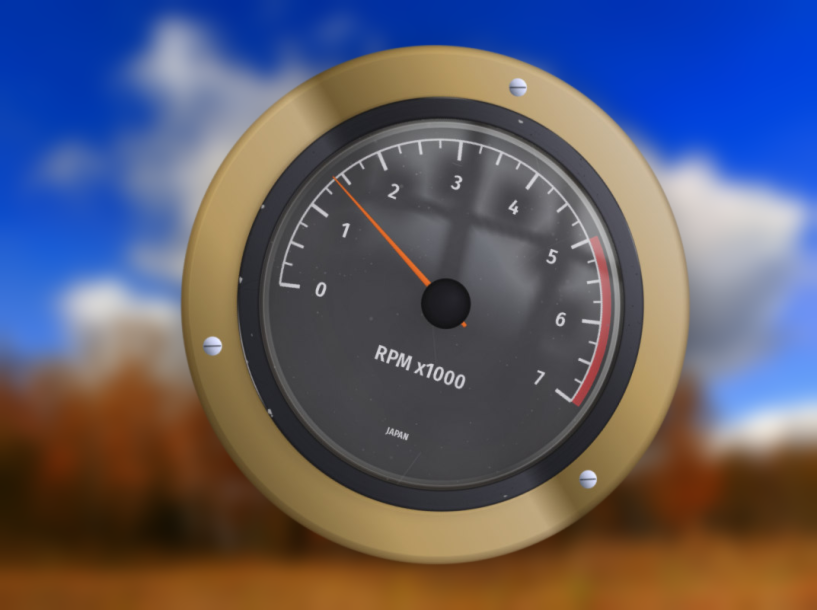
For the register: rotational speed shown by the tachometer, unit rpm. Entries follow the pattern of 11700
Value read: 1375
